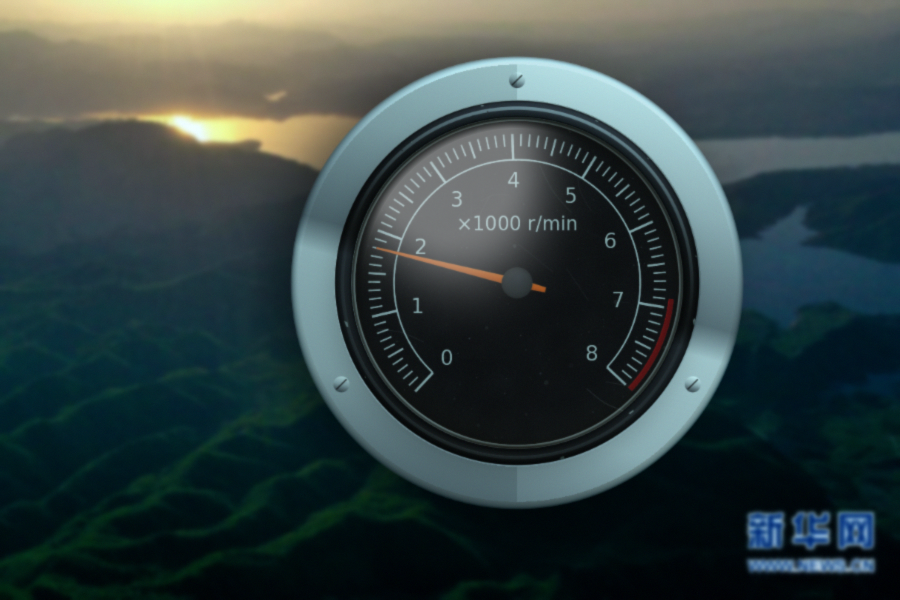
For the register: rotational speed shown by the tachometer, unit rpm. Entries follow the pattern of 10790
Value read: 1800
